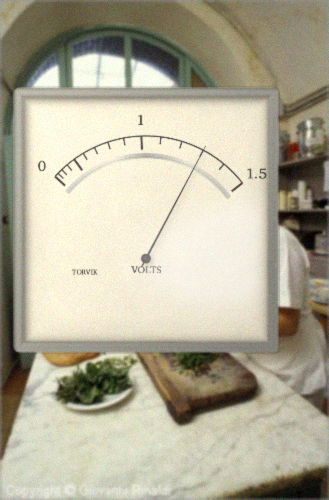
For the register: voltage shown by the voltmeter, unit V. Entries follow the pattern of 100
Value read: 1.3
